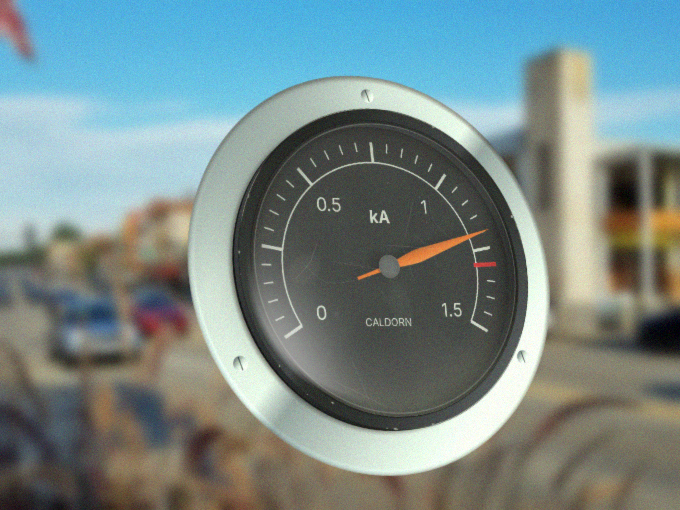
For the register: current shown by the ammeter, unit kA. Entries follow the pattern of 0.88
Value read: 1.2
